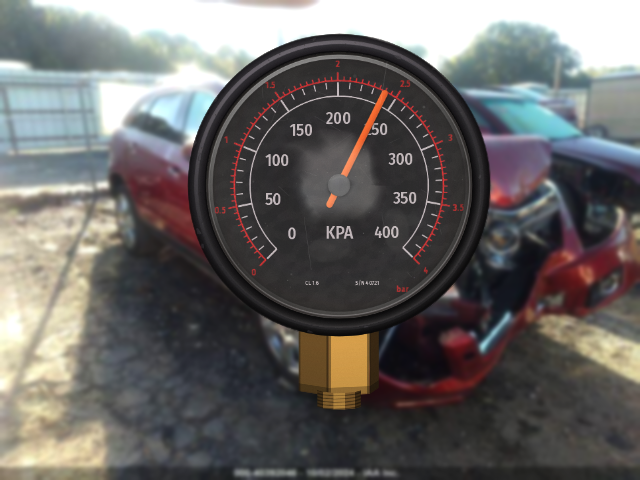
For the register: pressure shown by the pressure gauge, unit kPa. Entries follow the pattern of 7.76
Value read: 240
